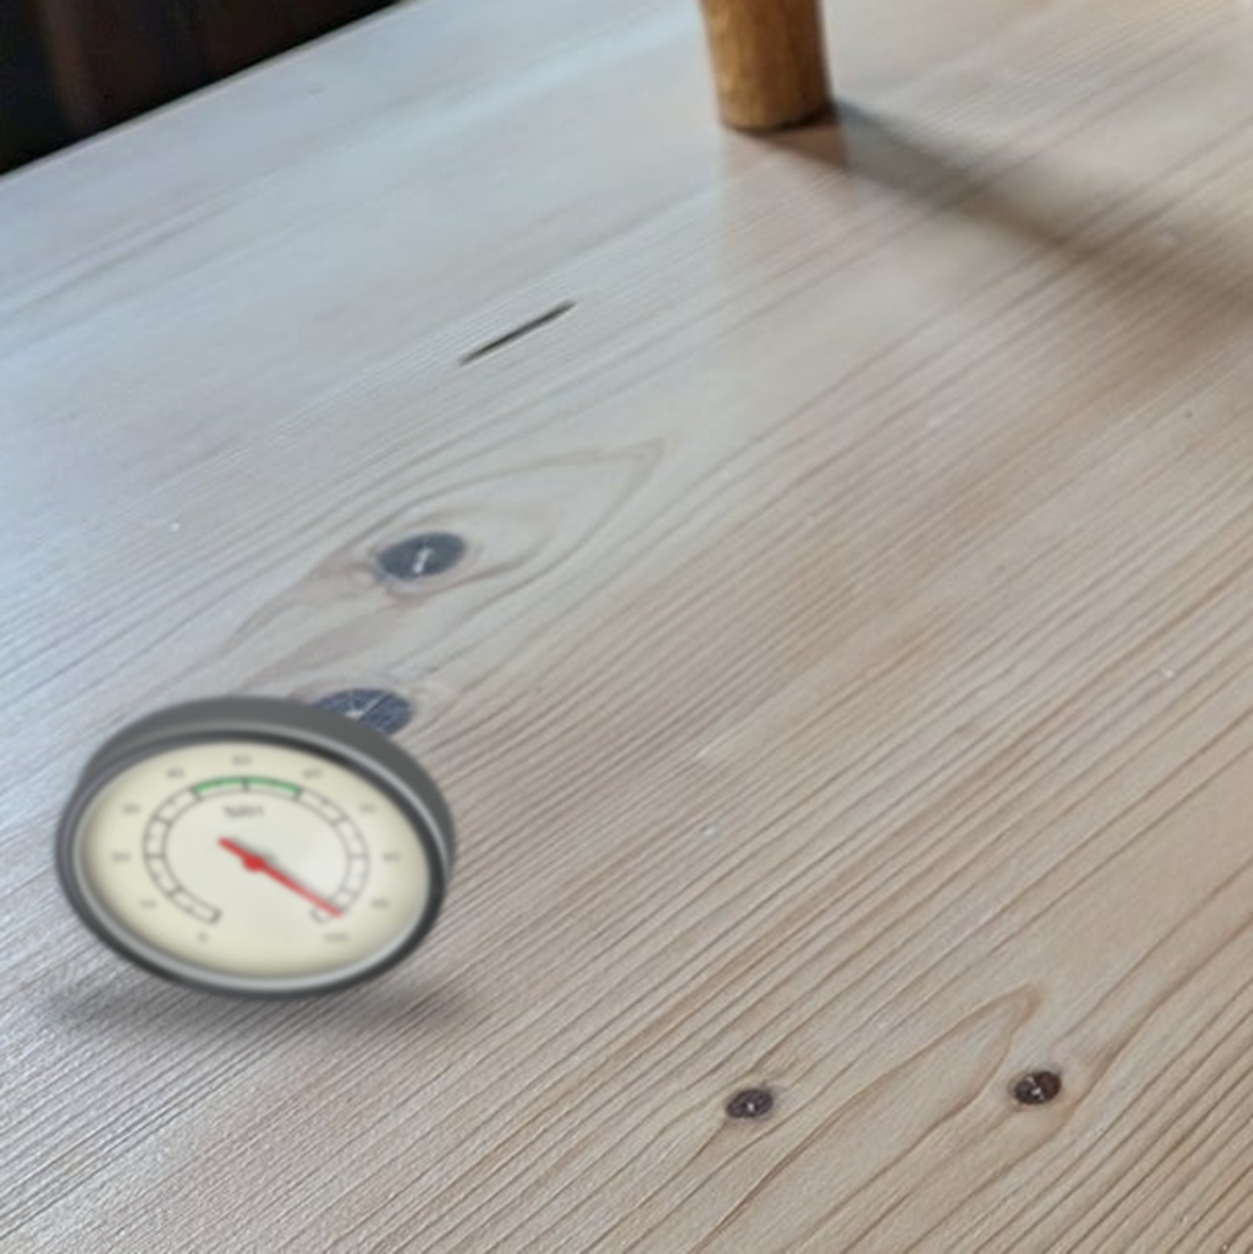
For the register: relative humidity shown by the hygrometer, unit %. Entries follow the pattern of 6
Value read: 95
